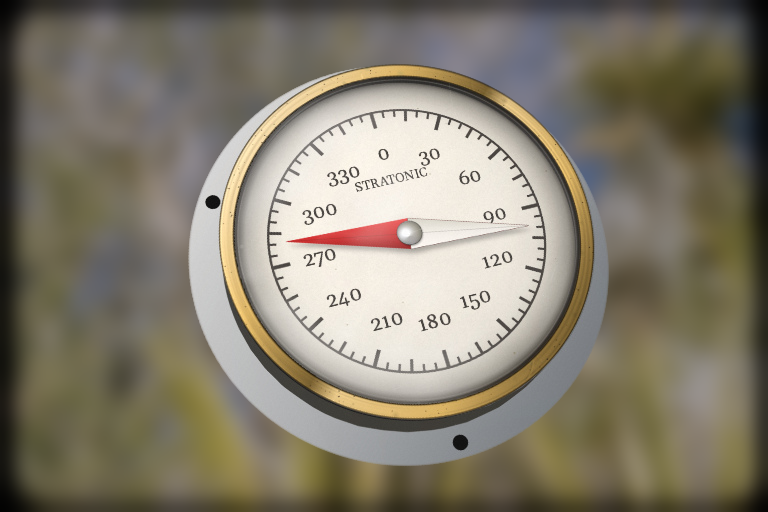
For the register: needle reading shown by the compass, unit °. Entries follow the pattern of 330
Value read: 280
